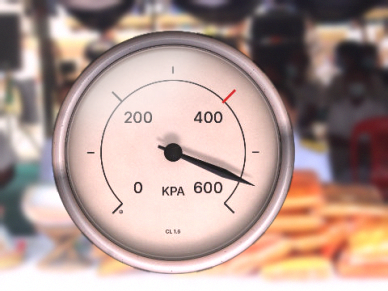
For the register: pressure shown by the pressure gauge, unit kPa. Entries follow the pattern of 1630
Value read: 550
